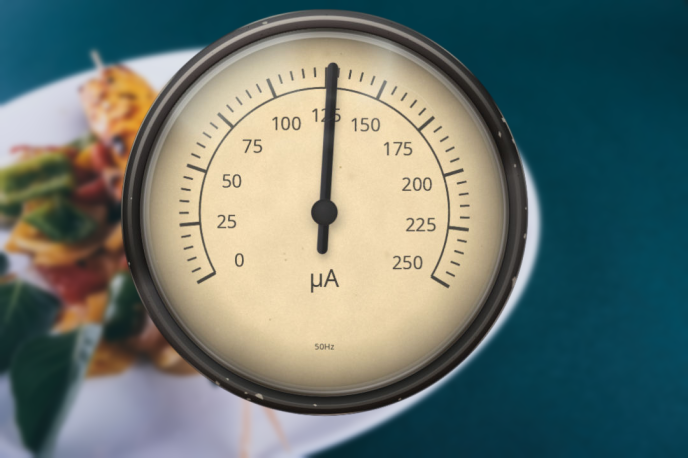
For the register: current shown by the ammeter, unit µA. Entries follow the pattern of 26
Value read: 127.5
